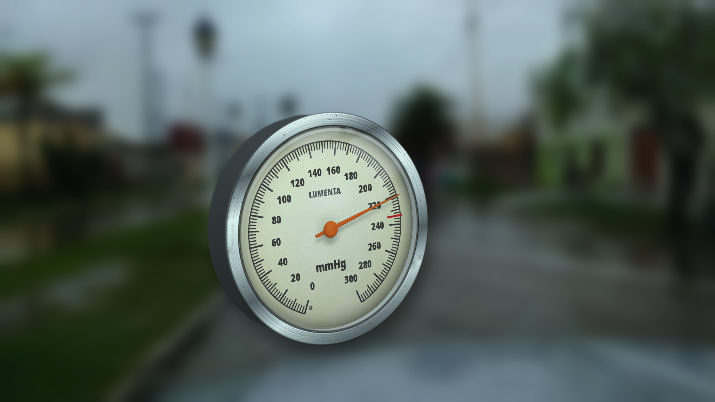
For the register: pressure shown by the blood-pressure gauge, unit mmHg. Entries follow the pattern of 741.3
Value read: 220
